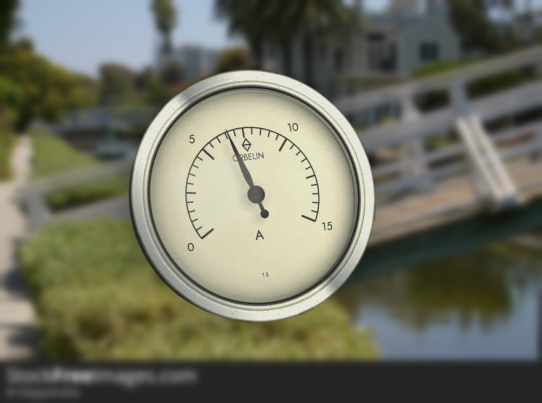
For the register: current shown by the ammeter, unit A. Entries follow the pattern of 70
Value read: 6.5
